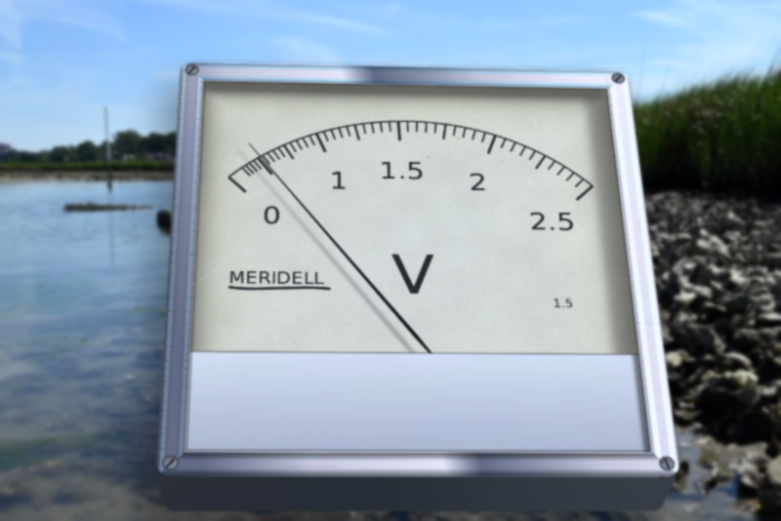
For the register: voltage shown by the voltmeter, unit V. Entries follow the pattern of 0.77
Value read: 0.5
